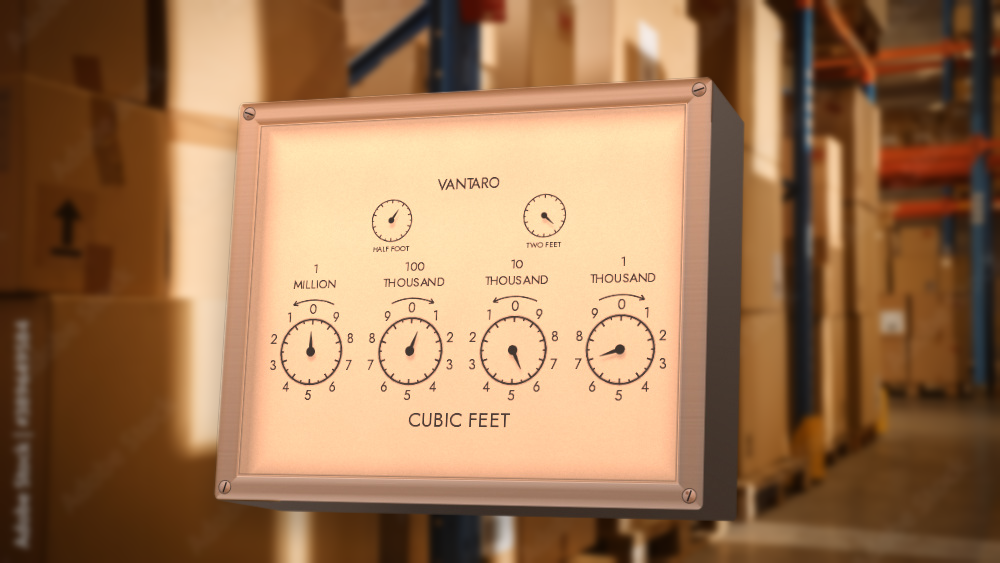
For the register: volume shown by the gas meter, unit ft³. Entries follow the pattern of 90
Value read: 5700
